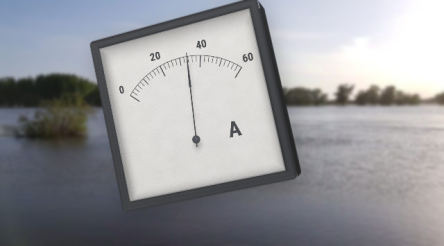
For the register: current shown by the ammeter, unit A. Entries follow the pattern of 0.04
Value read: 34
